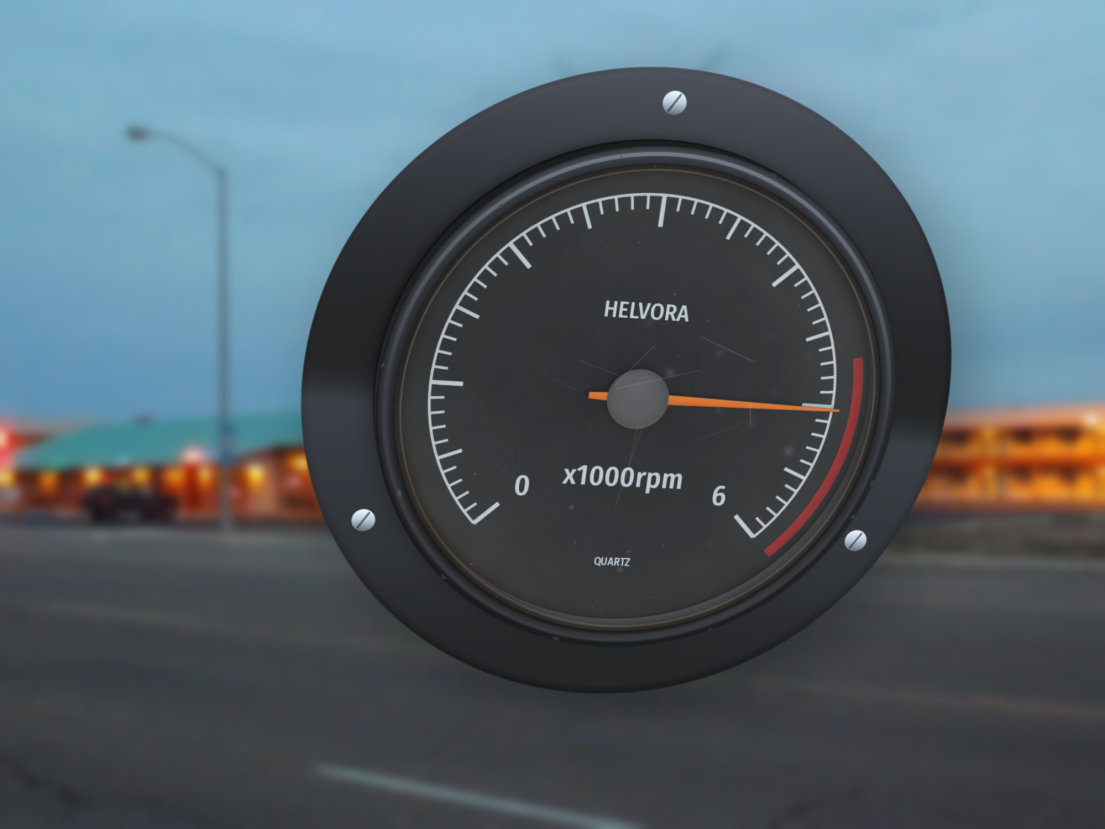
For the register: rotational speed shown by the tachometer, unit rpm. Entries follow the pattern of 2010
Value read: 5000
